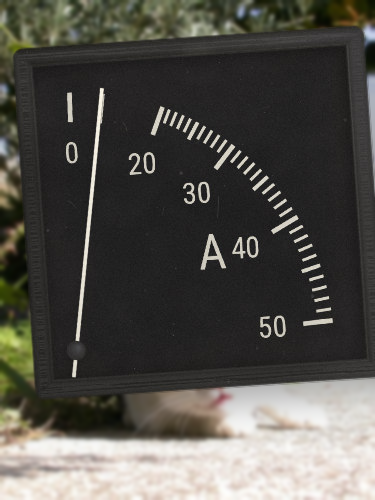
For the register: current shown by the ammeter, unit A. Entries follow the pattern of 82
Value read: 10
